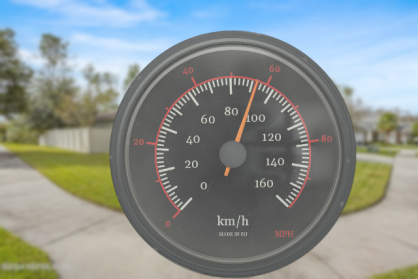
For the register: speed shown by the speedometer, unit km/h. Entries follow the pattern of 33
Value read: 92
